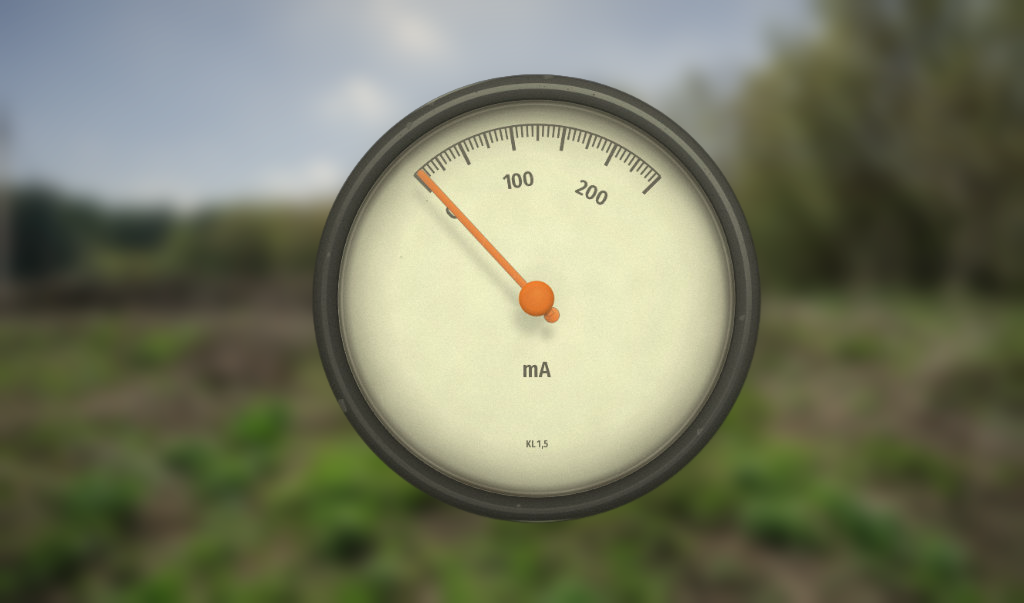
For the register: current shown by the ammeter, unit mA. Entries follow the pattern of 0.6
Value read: 5
